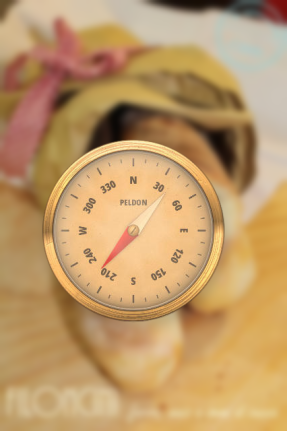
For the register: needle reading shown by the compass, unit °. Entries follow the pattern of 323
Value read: 220
